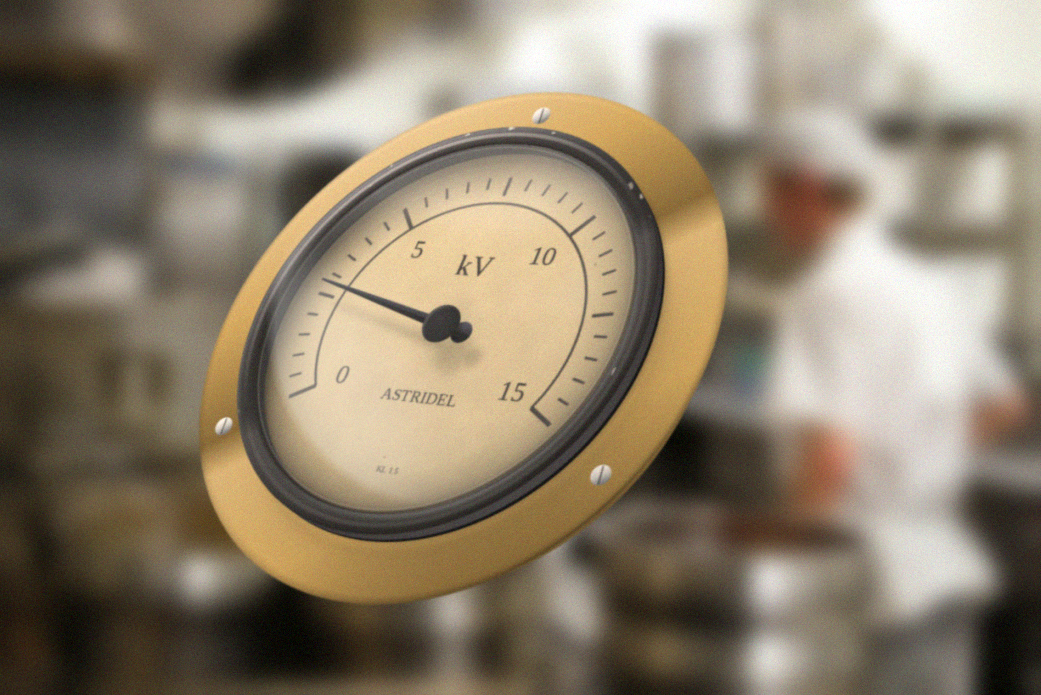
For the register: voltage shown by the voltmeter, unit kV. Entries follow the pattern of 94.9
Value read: 2.75
